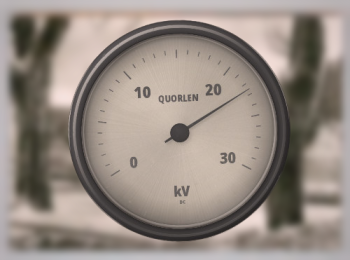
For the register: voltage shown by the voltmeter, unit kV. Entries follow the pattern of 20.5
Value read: 22.5
